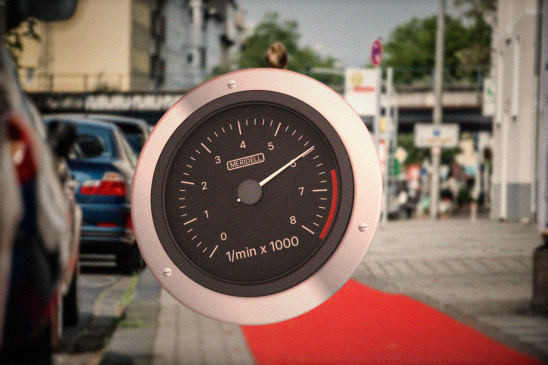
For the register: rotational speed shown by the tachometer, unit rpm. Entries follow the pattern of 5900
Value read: 6000
